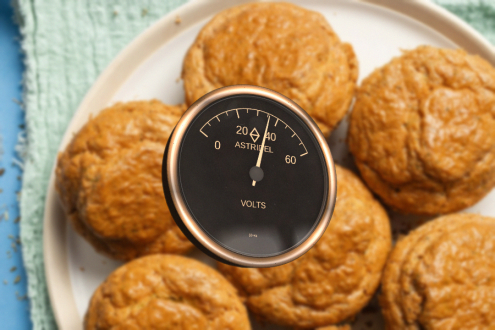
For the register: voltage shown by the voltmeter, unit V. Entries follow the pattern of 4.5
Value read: 35
